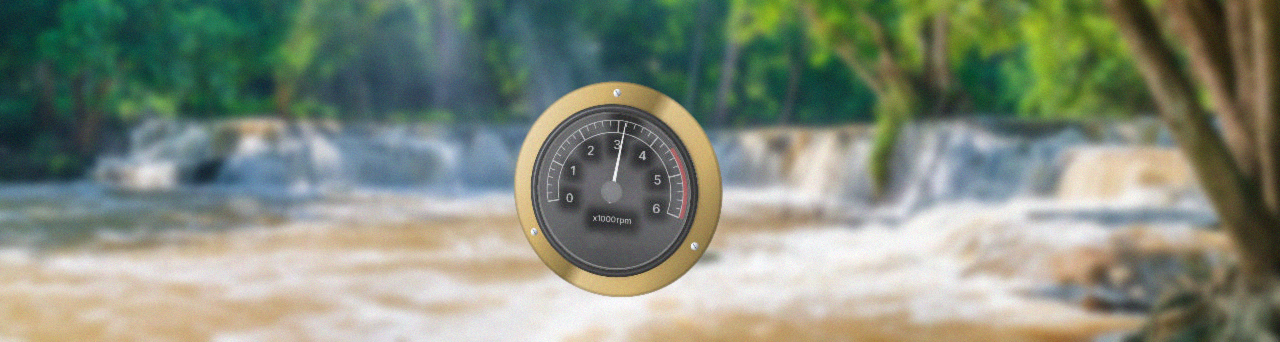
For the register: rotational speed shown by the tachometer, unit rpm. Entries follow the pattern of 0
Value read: 3200
